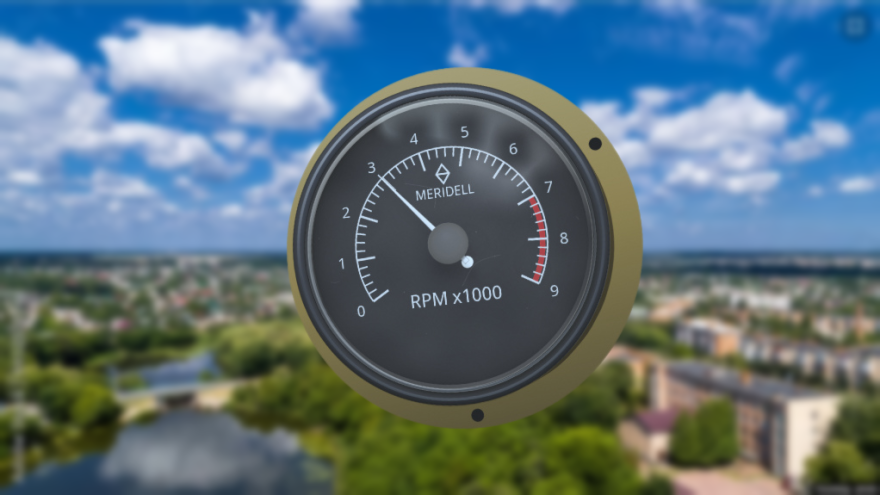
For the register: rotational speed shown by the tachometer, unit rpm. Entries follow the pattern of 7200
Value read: 3000
